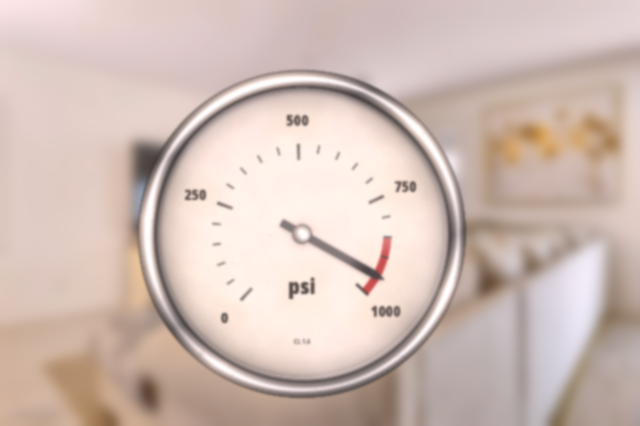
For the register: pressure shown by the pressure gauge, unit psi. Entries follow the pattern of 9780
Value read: 950
